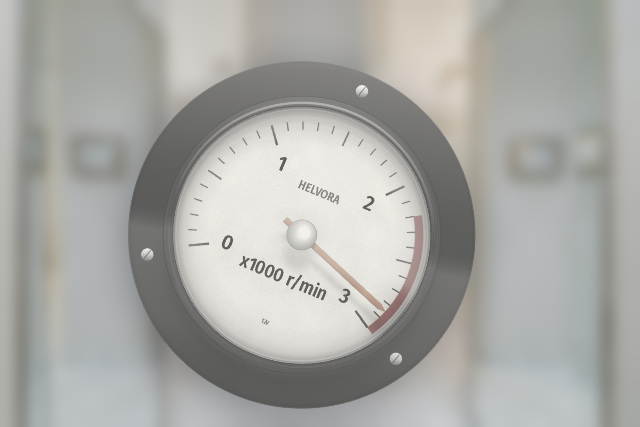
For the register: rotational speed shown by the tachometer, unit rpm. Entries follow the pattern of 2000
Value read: 2850
